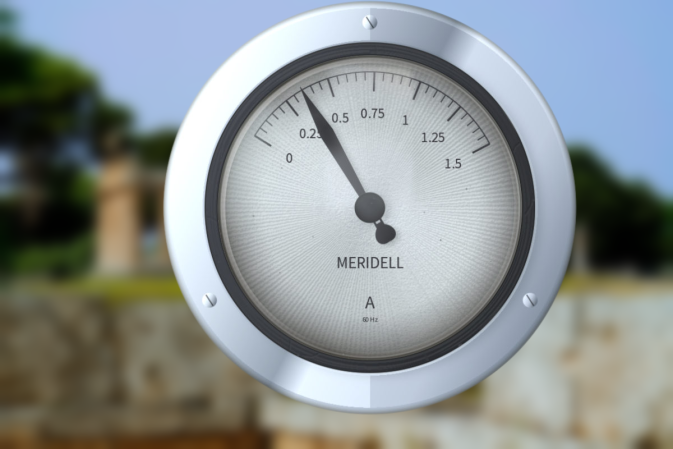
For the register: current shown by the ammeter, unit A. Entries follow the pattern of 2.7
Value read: 0.35
